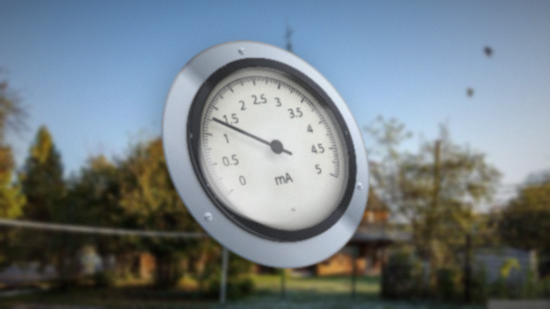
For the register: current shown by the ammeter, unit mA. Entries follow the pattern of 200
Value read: 1.25
